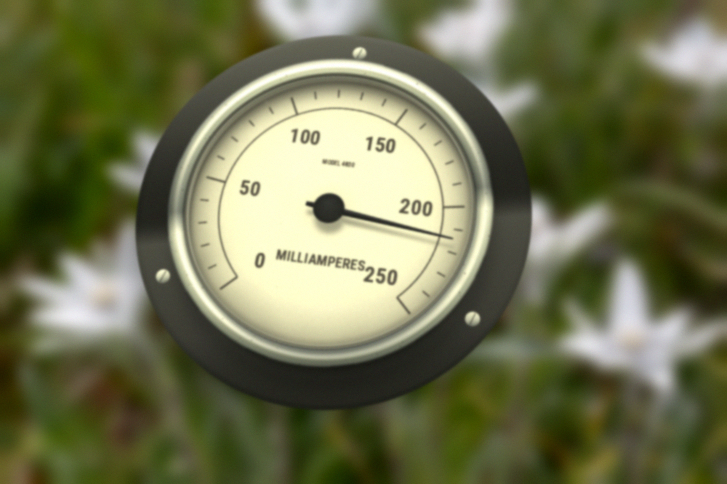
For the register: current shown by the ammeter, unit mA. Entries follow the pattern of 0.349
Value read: 215
